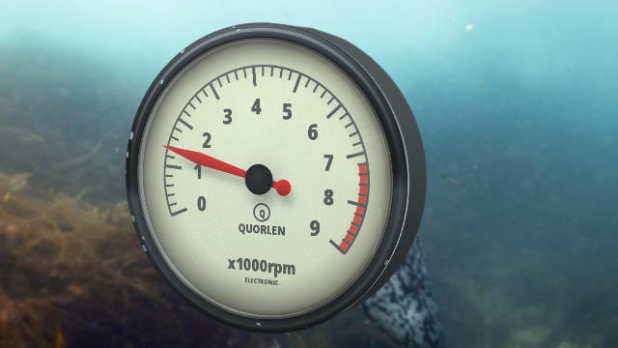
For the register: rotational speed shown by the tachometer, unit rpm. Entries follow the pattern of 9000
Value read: 1400
